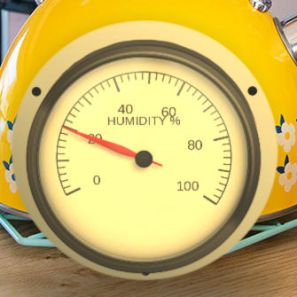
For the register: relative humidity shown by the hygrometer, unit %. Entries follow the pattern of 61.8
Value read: 20
